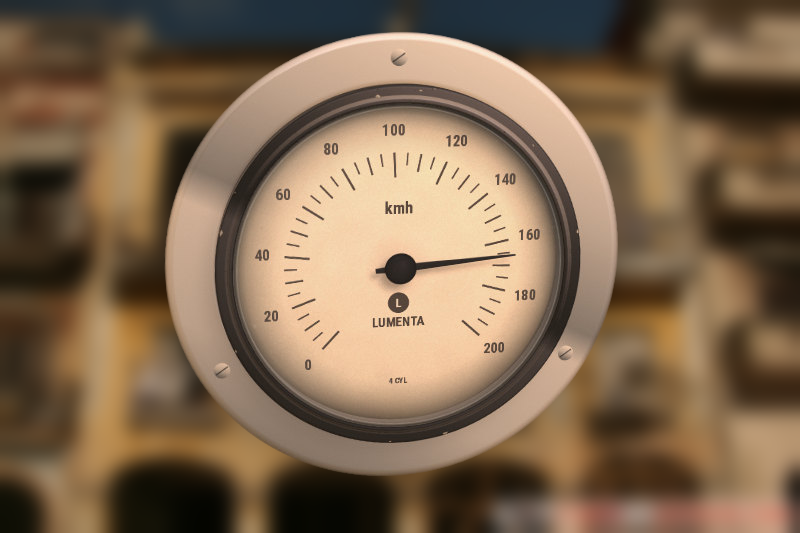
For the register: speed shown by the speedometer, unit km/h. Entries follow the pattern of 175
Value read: 165
